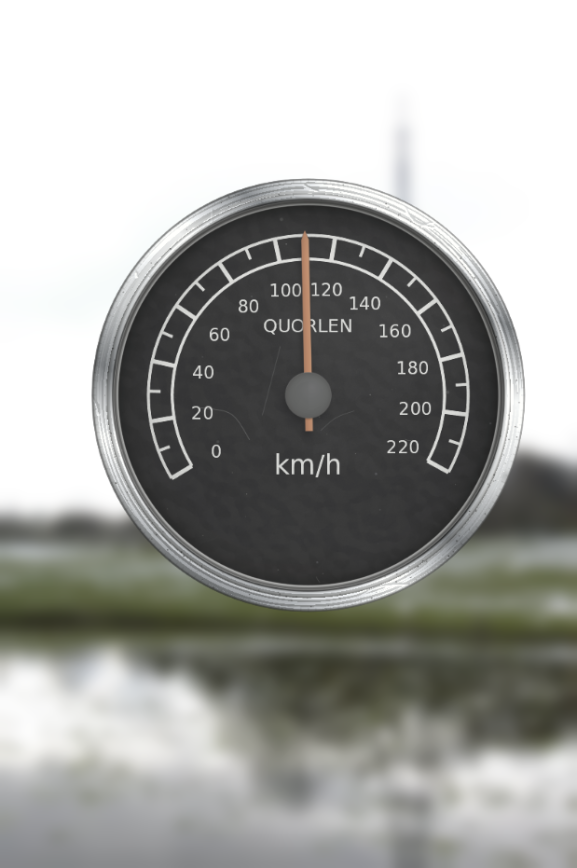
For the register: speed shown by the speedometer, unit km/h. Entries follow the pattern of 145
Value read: 110
